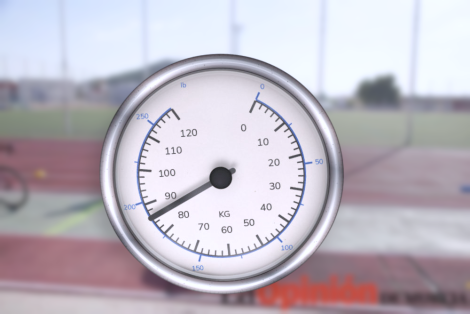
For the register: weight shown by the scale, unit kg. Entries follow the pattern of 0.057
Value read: 86
